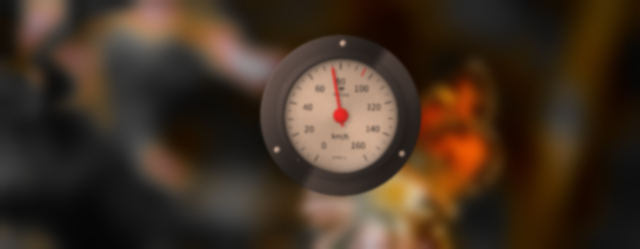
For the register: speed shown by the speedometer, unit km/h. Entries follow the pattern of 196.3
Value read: 75
